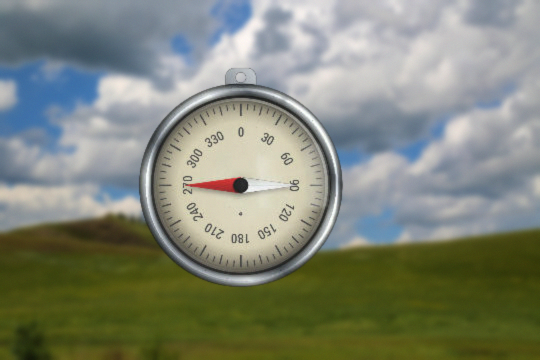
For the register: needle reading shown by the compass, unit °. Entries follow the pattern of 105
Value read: 270
